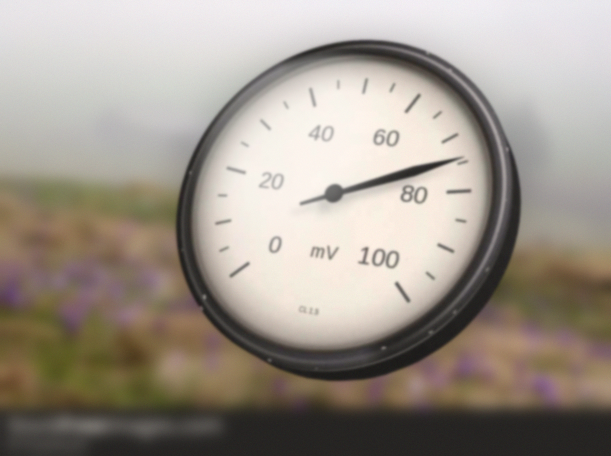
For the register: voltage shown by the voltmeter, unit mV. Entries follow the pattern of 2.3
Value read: 75
